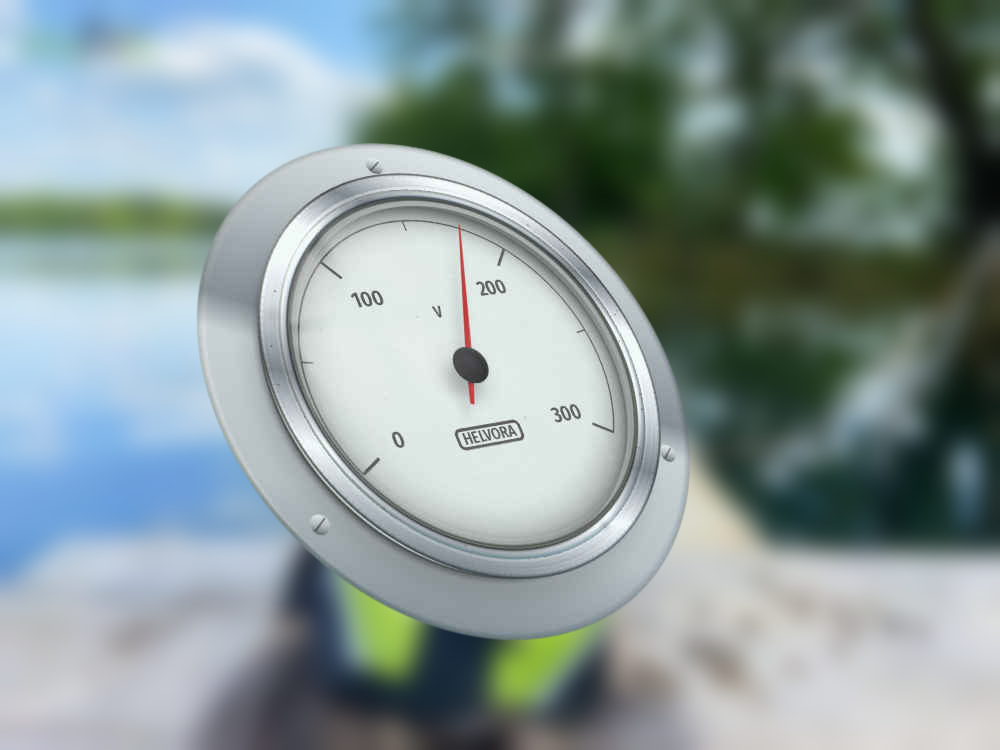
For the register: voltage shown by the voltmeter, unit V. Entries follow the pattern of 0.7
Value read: 175
